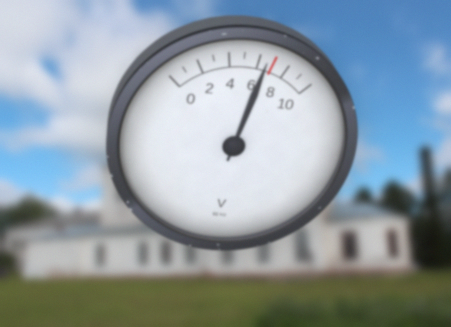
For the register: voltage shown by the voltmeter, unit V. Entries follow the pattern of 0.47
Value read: 6.5
